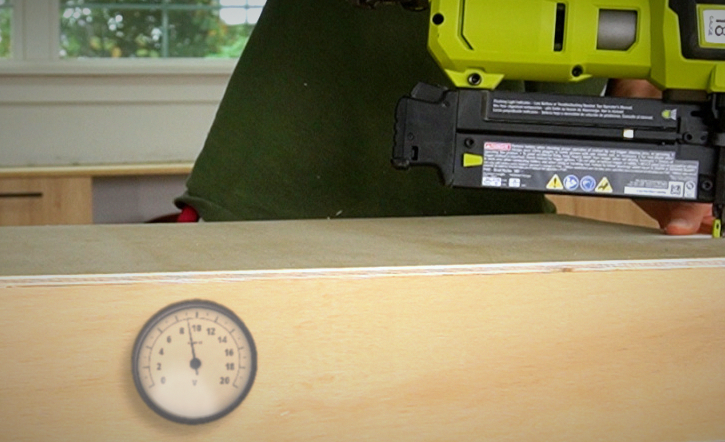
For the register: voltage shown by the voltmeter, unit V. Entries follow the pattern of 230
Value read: 9
